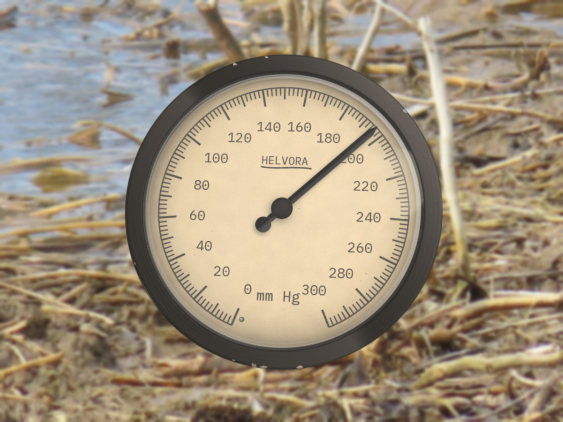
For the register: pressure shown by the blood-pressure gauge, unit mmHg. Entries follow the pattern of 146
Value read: 196
